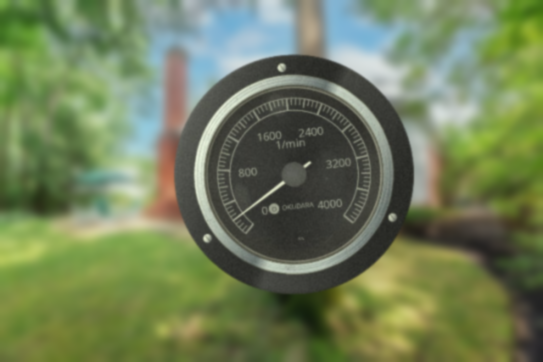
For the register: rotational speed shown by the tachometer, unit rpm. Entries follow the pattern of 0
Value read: 200
